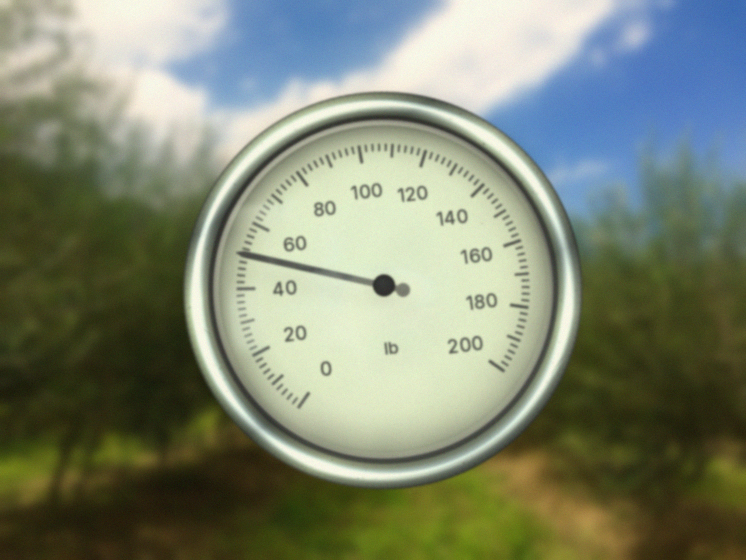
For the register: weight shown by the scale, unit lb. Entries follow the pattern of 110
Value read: 50
